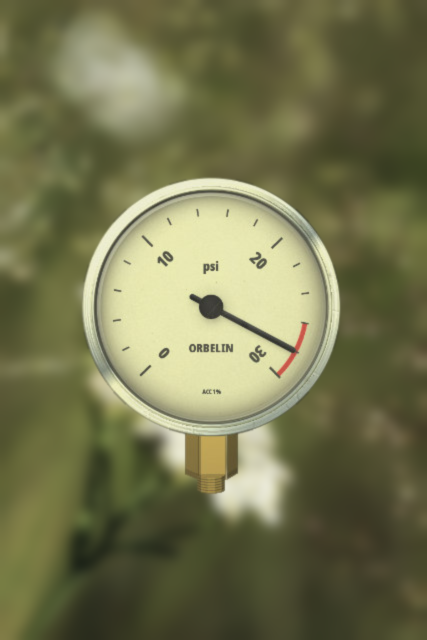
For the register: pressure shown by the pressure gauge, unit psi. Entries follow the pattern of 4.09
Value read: 28
